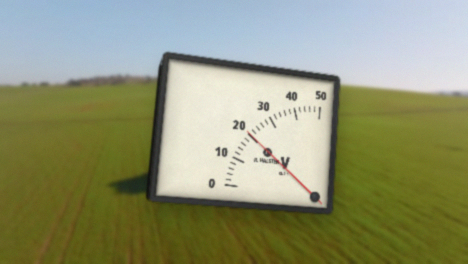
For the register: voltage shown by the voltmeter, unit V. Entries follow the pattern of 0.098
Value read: 20
